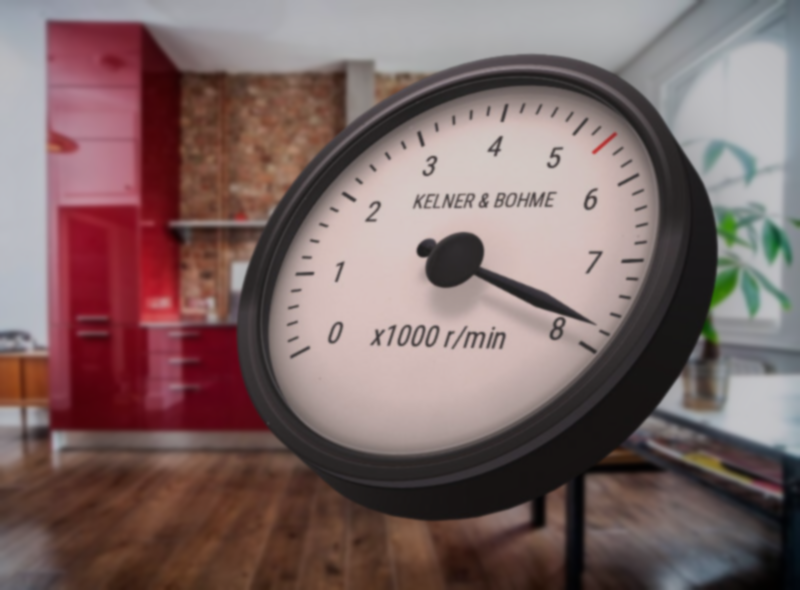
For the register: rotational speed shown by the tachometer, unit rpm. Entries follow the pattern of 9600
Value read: 7800
